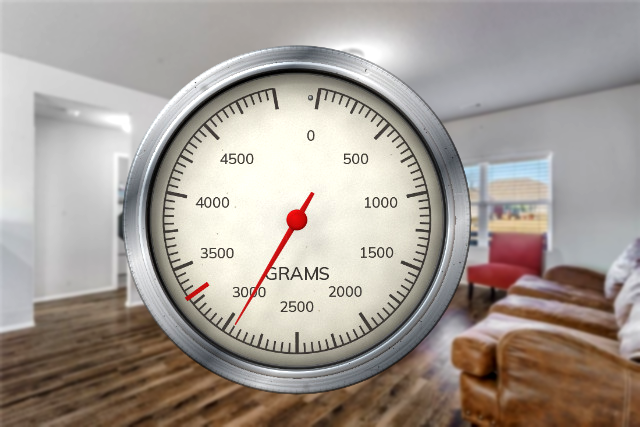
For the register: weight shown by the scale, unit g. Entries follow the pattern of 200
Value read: 2950
